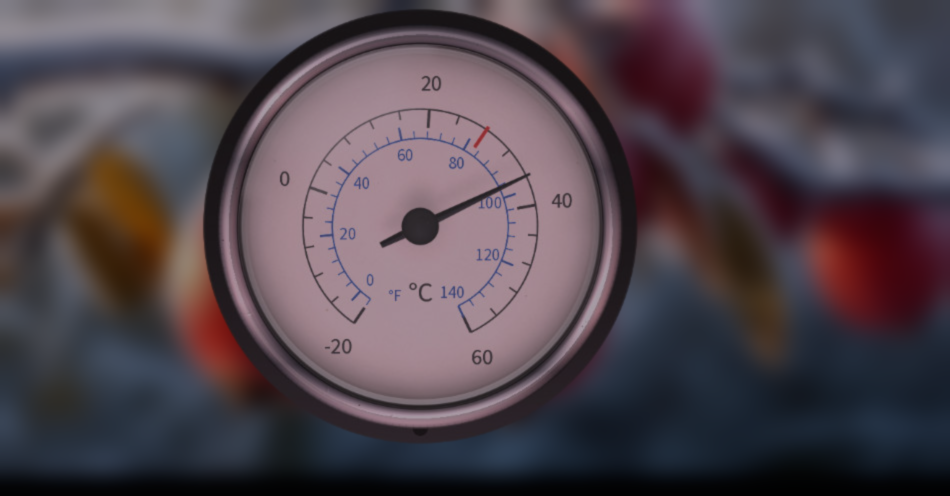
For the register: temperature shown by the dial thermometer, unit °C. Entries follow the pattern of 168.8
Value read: 36
